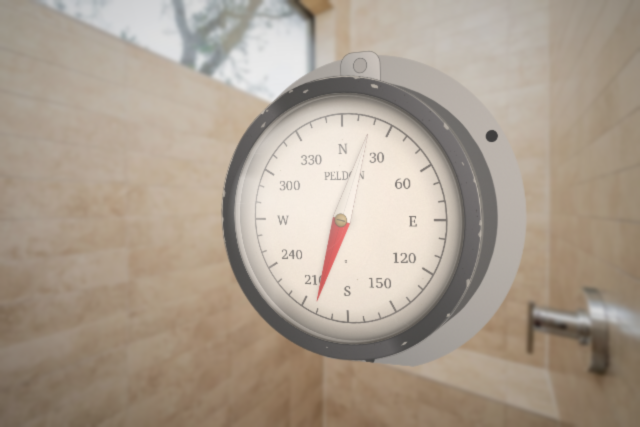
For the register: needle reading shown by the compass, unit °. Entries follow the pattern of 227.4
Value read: 200
